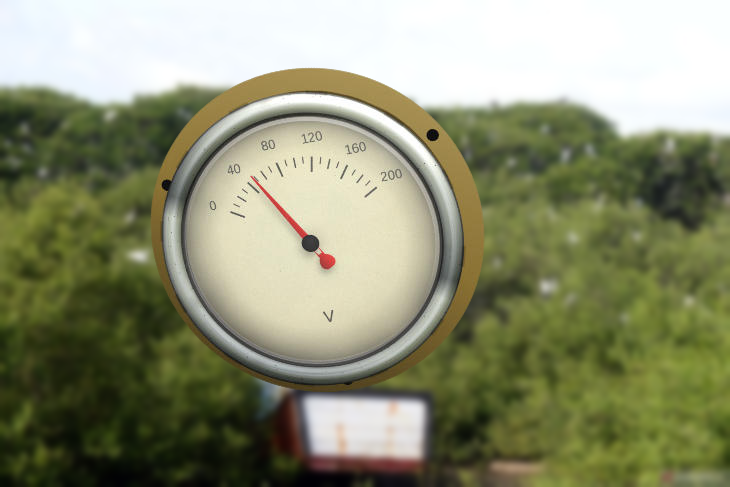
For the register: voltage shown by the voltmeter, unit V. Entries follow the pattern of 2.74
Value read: 50
